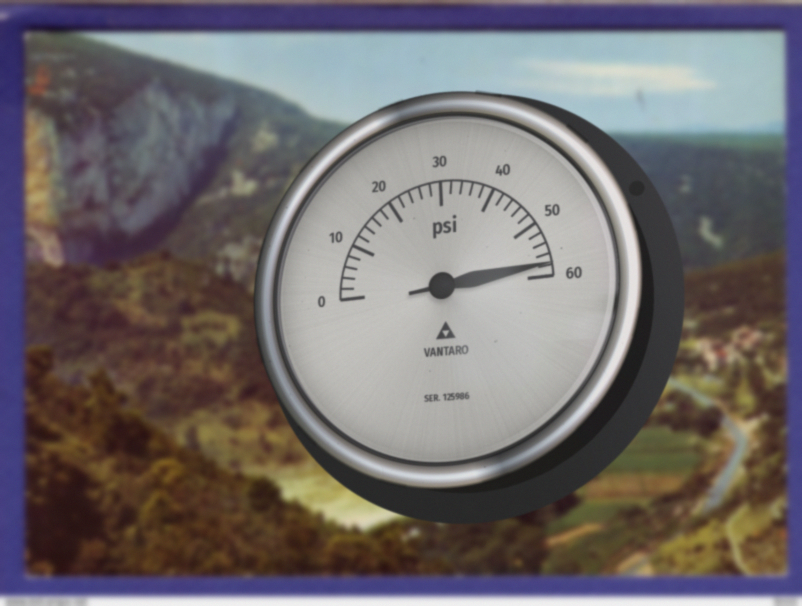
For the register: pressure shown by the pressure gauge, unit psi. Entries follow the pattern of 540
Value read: 58
